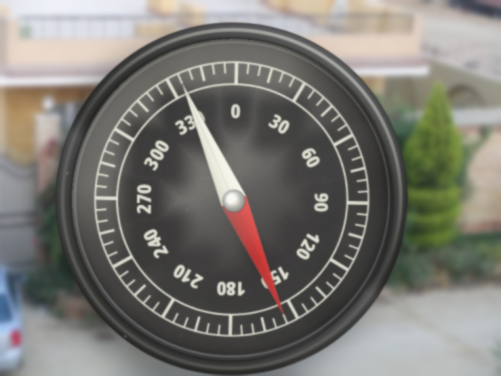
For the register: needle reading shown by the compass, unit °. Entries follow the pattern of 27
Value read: 155
